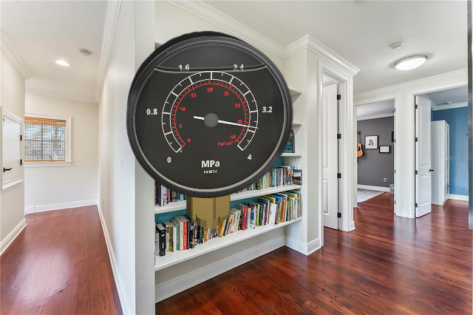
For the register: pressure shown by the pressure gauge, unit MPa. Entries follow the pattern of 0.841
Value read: 3.5
